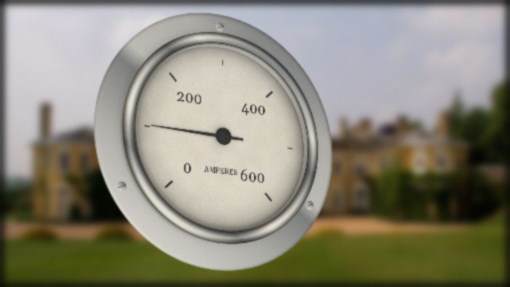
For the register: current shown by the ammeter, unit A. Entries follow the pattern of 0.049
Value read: 100
